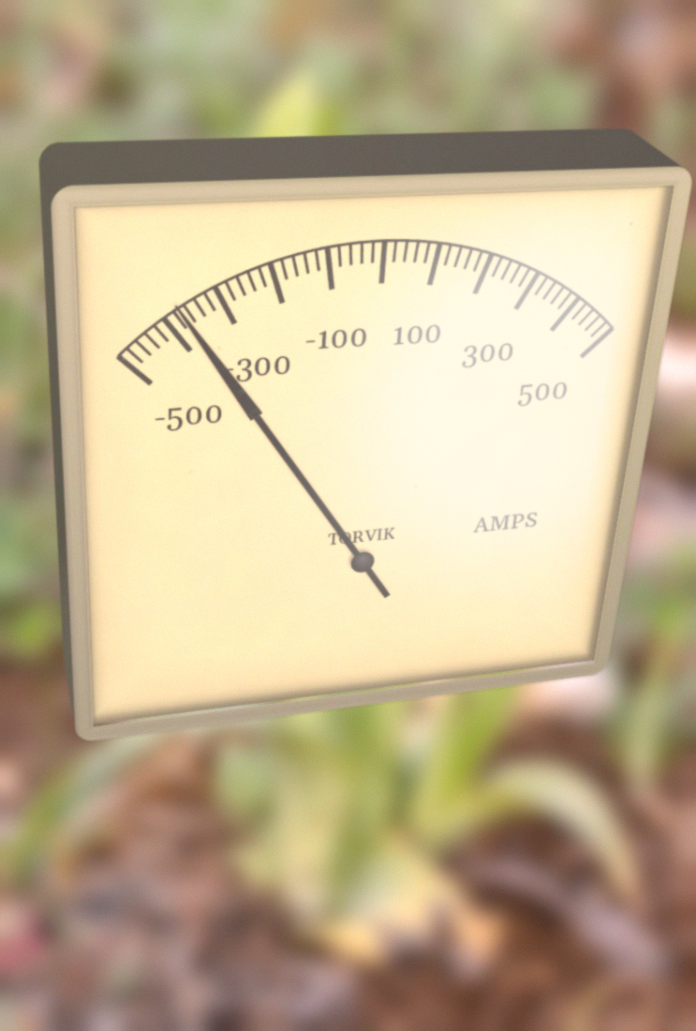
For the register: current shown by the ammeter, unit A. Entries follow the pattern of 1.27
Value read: -370
